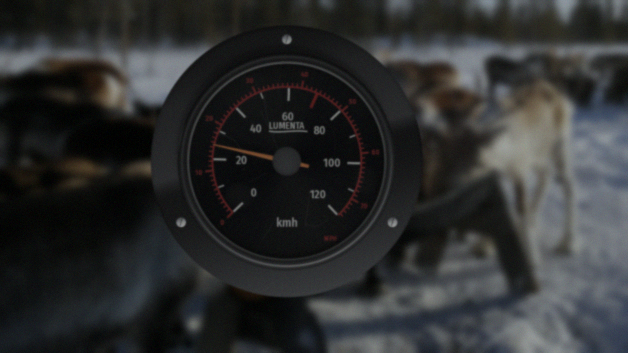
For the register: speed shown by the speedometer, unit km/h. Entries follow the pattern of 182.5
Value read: 25
